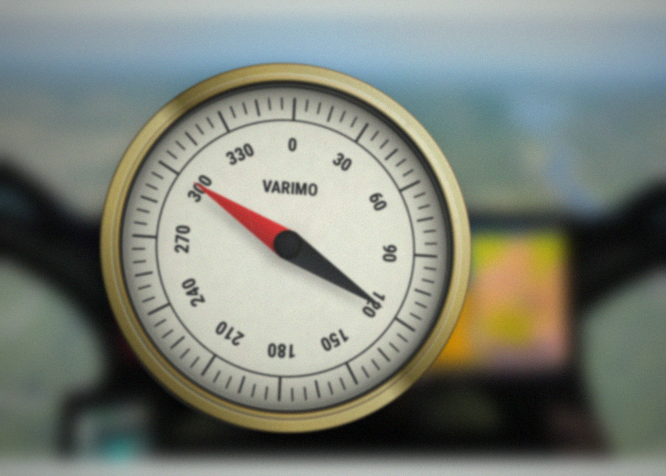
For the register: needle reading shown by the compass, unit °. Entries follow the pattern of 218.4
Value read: 300
